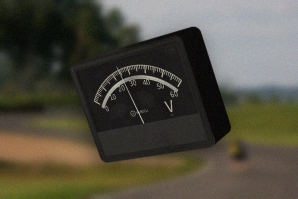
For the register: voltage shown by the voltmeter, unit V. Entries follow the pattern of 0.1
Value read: 25
